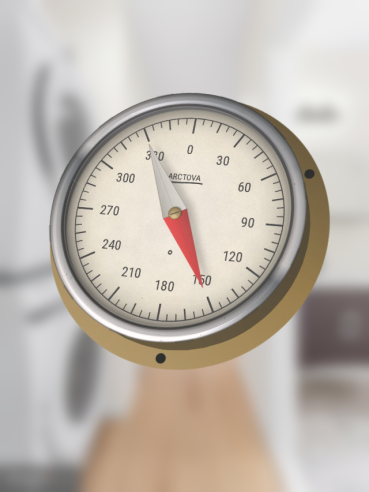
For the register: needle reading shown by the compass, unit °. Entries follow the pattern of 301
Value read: 150
